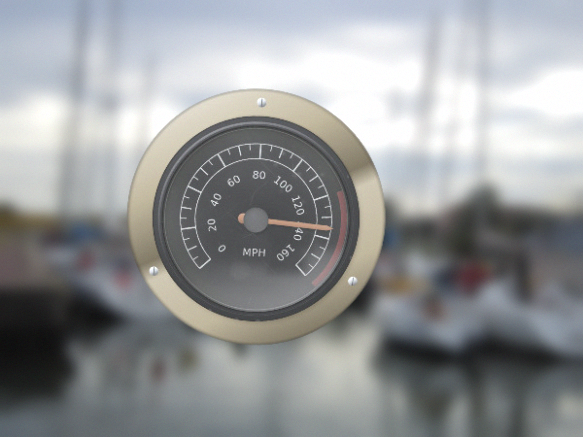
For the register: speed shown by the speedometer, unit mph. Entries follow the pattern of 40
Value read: 135
